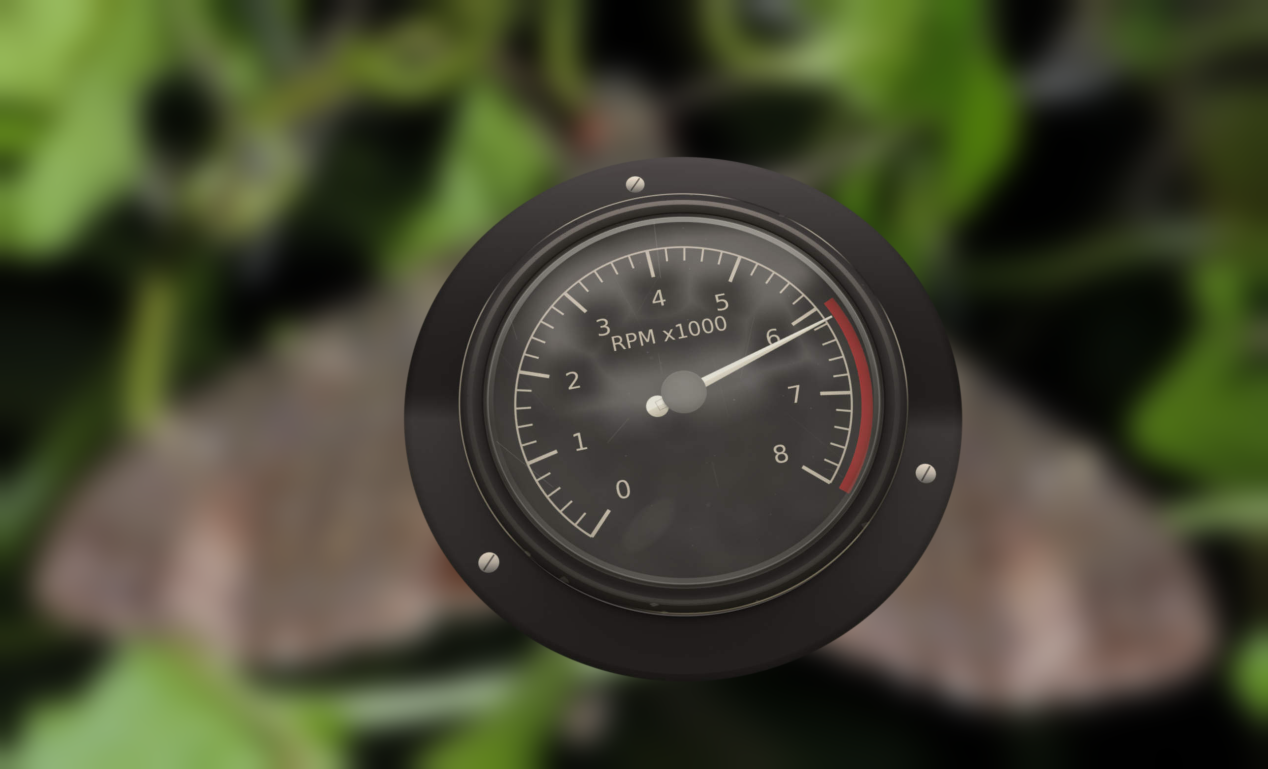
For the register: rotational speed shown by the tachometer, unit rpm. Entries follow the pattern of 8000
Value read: 6200
